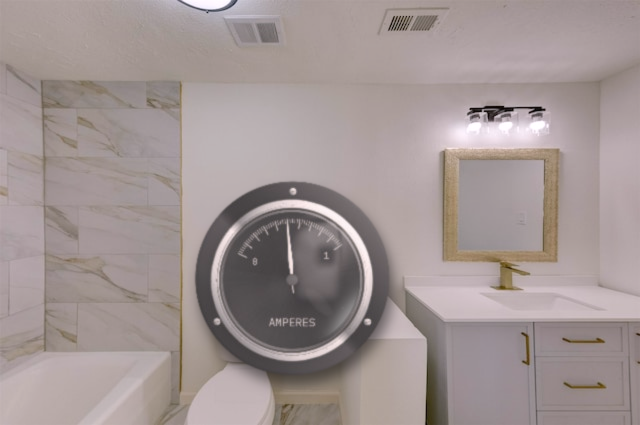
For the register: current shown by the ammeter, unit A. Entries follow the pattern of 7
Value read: 0.5
